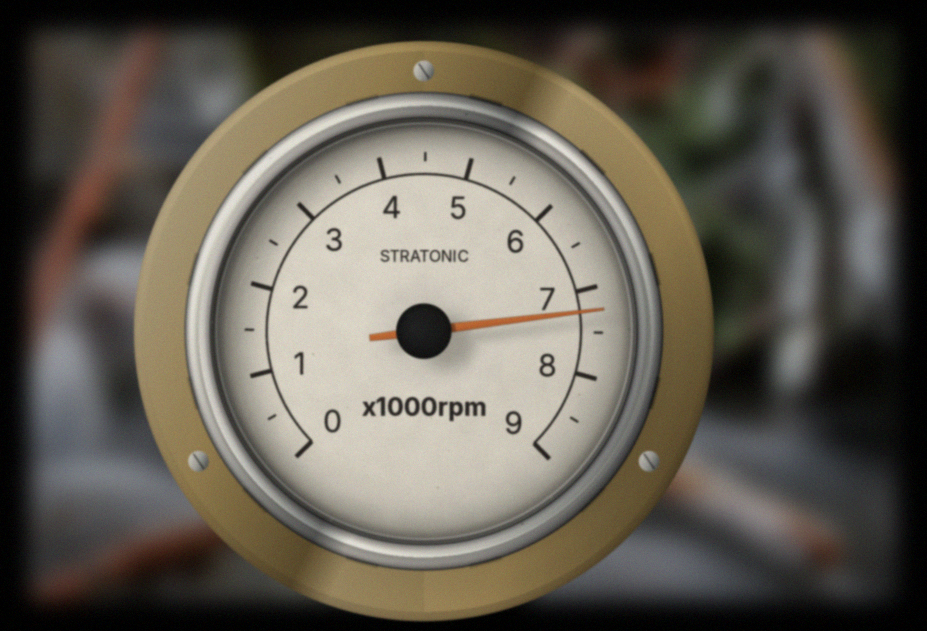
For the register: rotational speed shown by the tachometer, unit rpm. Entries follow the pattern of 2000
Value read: 7250
